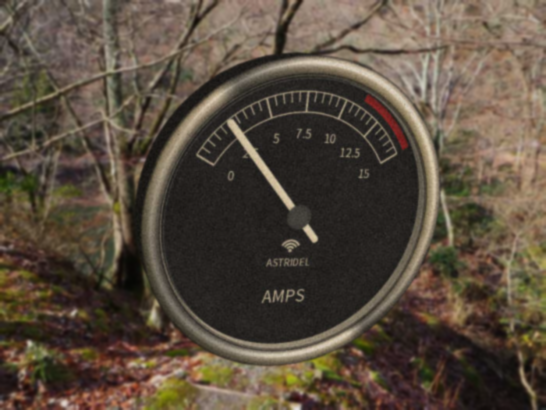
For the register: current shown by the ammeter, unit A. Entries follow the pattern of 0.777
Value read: 2.5
